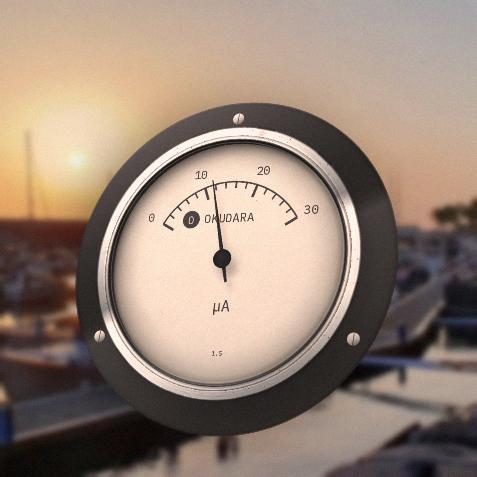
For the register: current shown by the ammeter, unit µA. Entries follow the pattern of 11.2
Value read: 12
